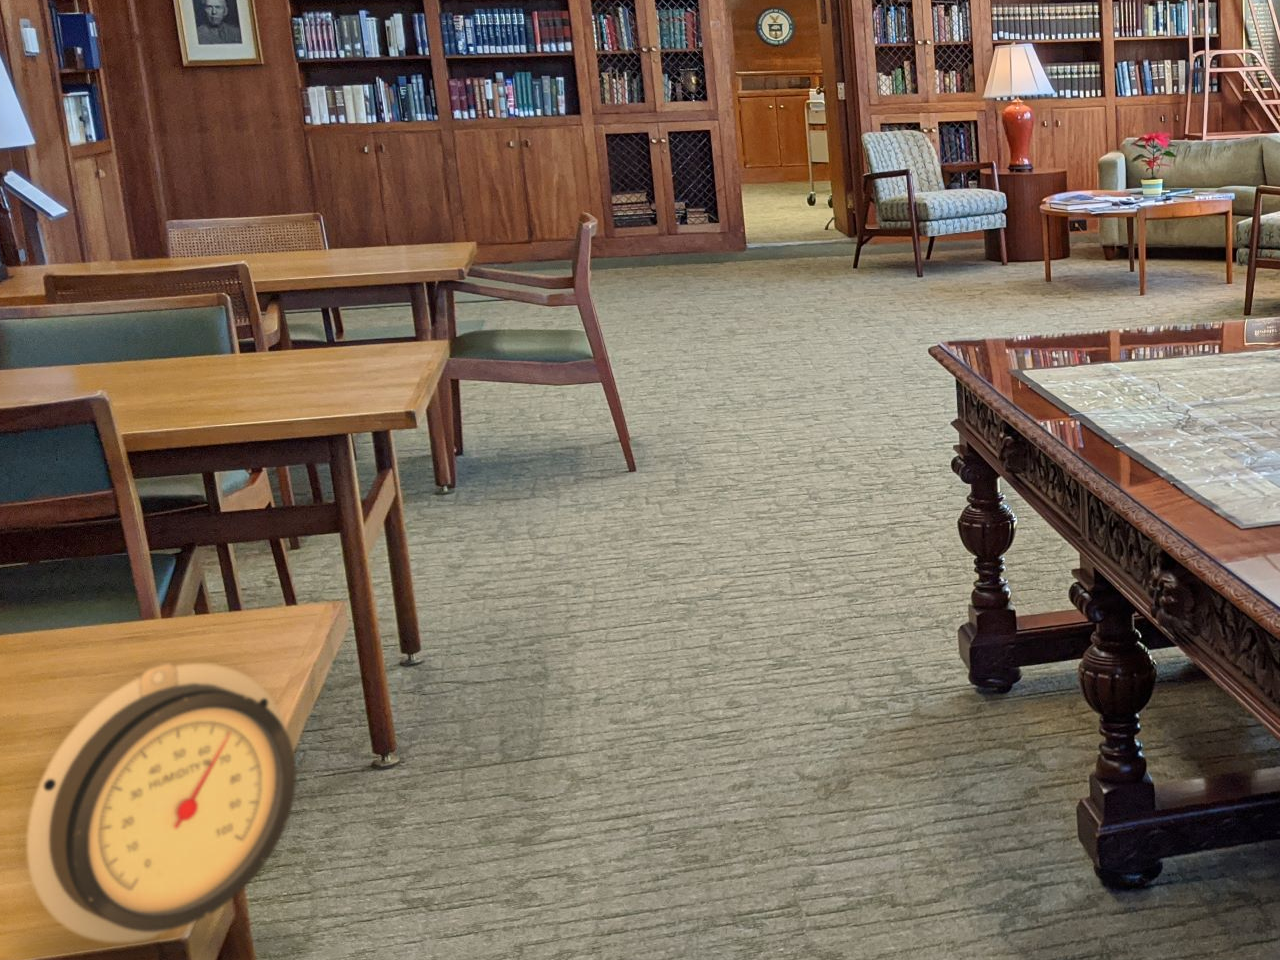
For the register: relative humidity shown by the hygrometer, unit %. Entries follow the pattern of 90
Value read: 65
